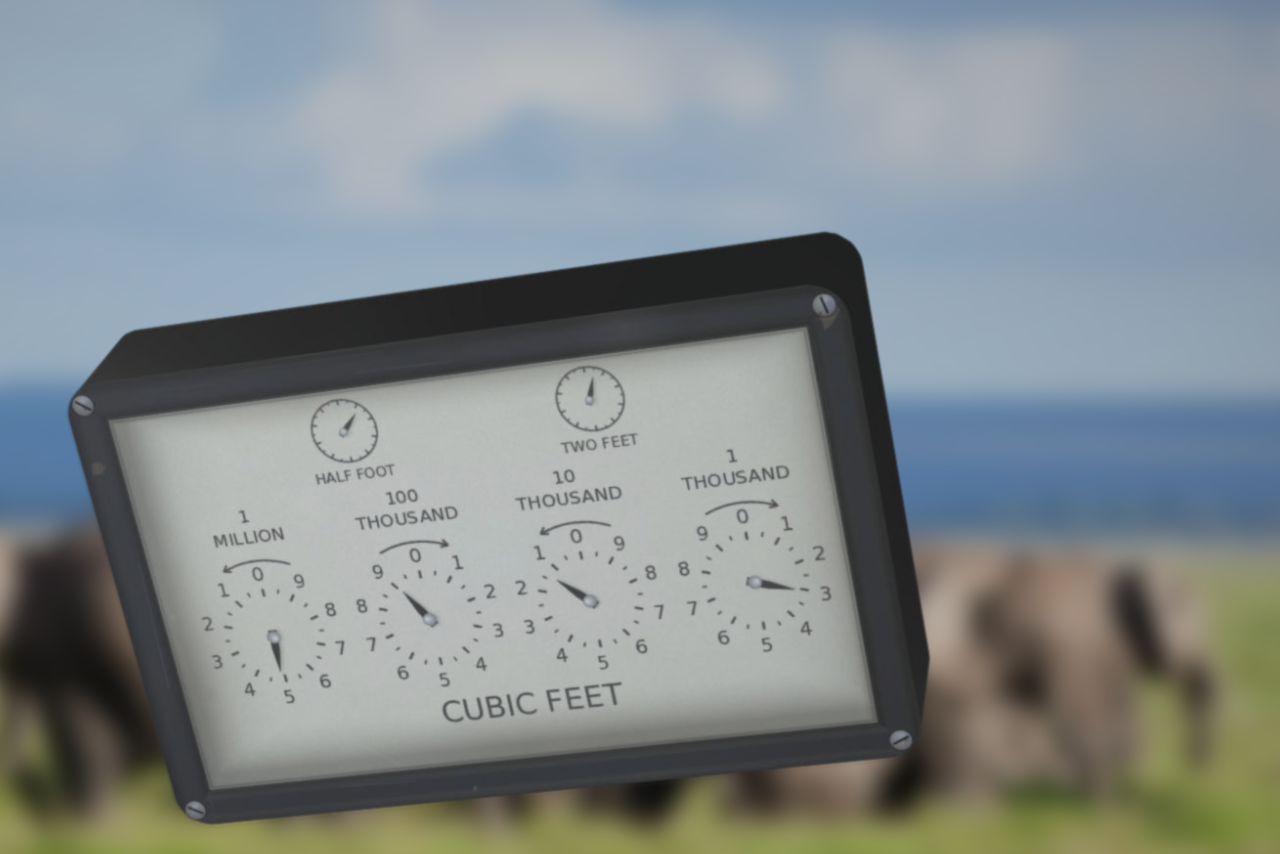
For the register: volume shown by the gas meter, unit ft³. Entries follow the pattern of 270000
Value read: 491300
